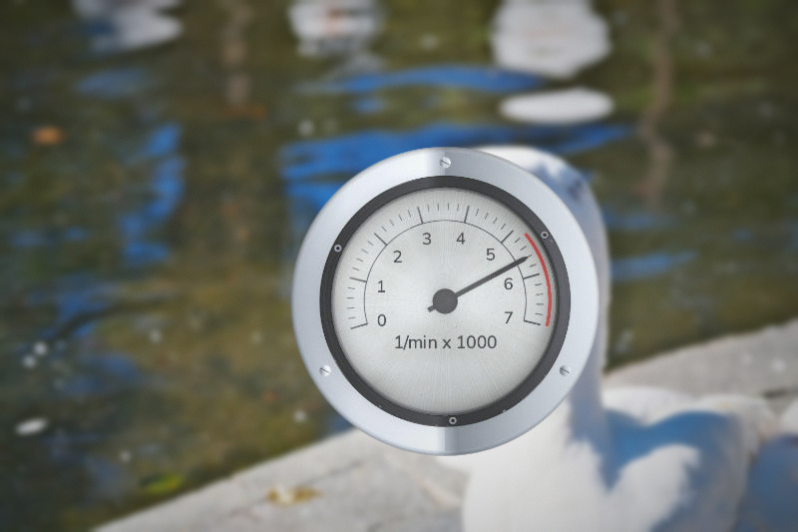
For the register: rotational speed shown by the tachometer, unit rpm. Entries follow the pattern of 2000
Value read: 5600
